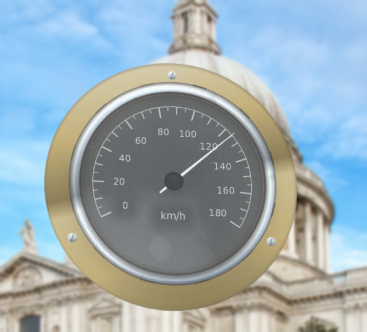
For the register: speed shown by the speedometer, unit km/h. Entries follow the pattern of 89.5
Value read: 125
